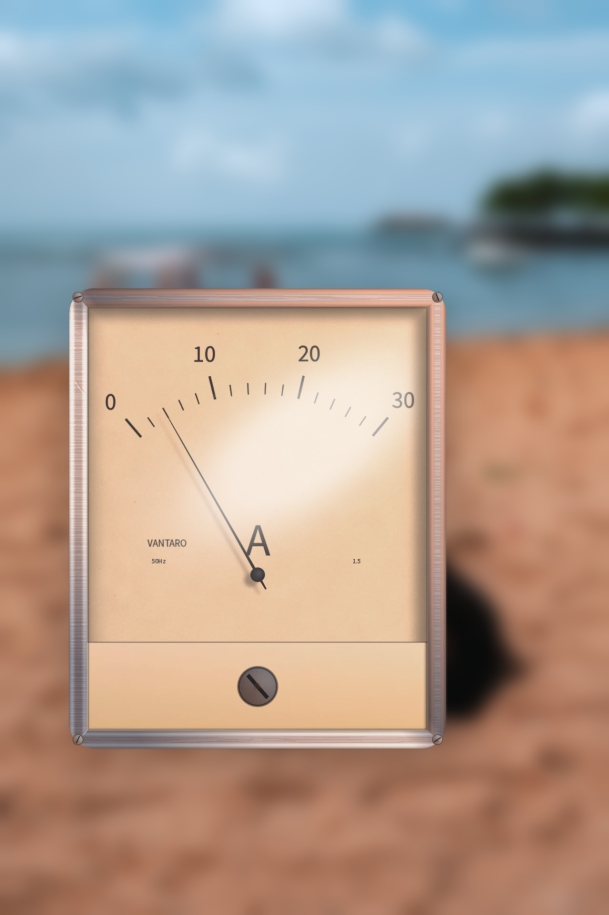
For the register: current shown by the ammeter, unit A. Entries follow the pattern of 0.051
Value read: 4
